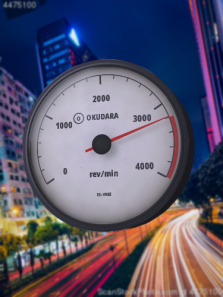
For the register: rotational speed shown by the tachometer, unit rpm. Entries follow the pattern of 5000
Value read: 3200
